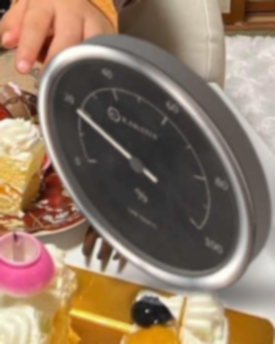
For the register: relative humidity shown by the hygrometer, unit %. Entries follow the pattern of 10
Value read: 20
